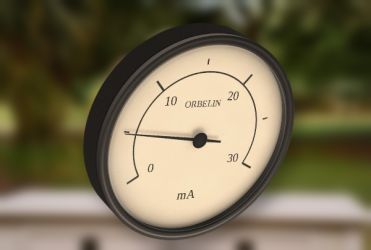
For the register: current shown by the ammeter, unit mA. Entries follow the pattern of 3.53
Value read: 5
